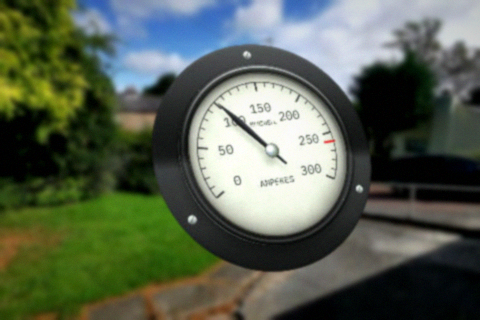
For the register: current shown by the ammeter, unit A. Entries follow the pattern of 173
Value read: 100
